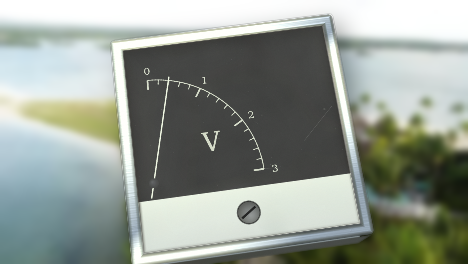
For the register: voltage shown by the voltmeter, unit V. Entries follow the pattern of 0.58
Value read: 0.4
